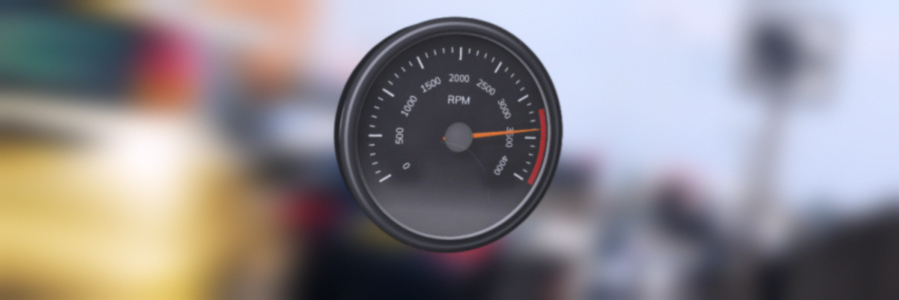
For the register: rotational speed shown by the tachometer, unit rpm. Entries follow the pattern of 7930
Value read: 3400
